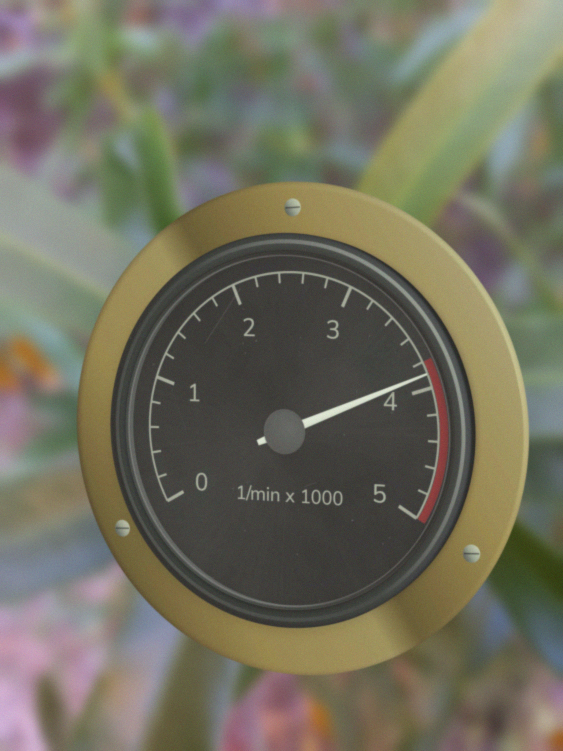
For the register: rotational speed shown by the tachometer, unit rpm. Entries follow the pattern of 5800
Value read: 3900
